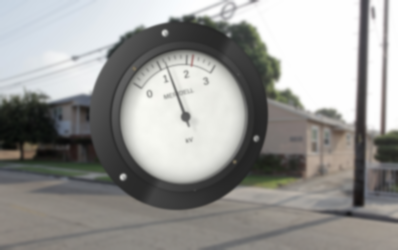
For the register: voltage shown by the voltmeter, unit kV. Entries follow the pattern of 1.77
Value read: 1.2
